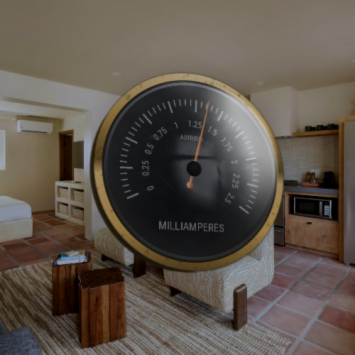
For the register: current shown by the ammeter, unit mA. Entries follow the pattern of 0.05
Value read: 1.35
